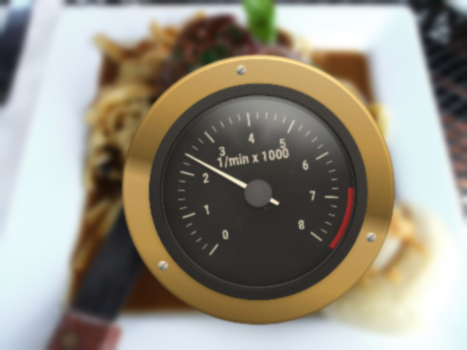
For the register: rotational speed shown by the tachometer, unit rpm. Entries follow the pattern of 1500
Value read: 2400
